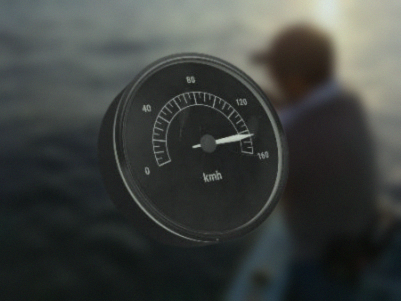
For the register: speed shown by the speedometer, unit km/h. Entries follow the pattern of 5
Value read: 145
